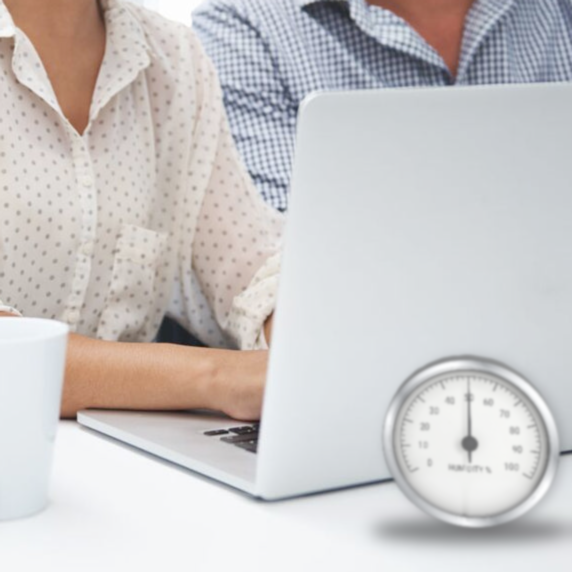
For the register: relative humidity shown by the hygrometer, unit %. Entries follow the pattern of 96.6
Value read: 50
